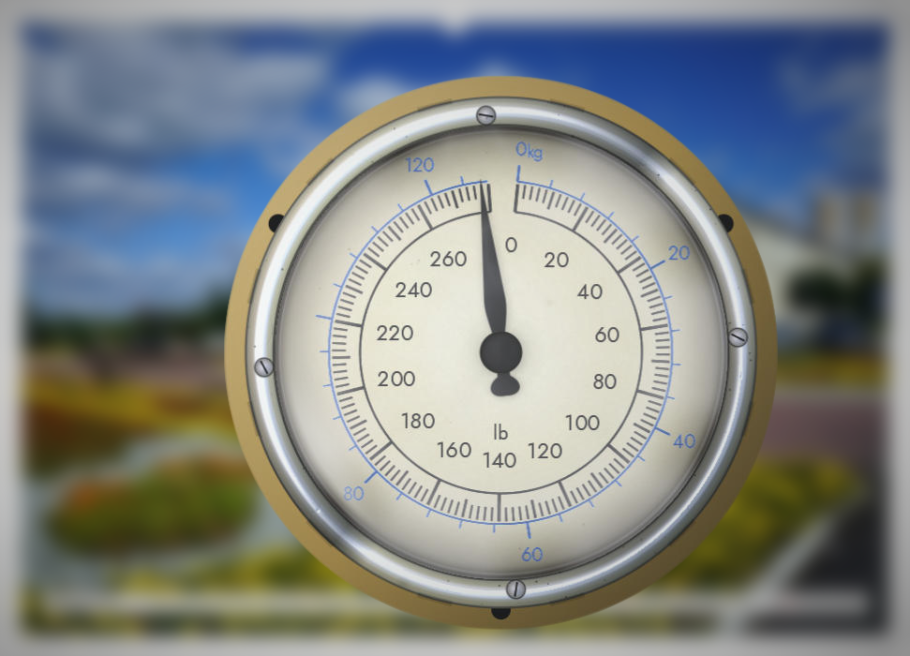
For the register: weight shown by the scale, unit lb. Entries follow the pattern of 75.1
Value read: 278
